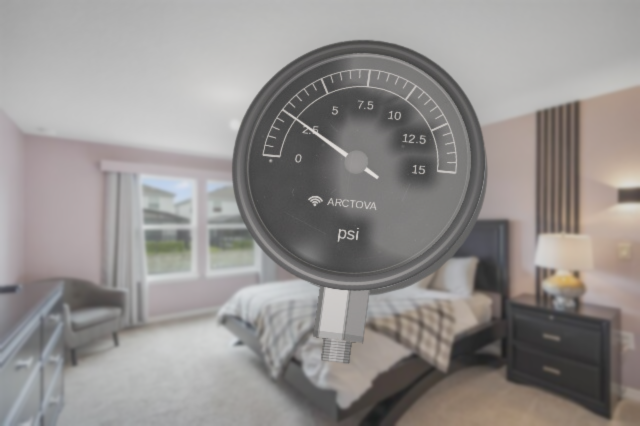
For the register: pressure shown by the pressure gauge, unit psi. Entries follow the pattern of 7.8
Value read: 2.5
